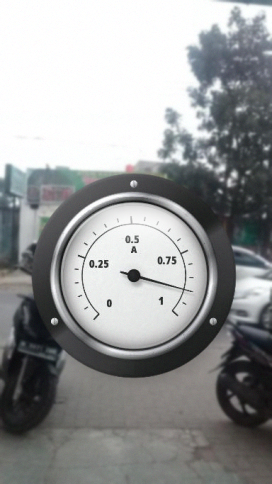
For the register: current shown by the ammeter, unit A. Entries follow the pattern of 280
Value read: 0.9
